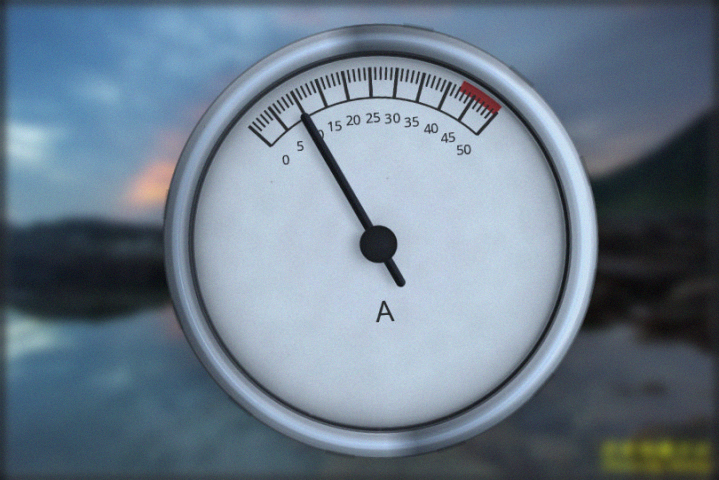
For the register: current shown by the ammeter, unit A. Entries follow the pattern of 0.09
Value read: 10
